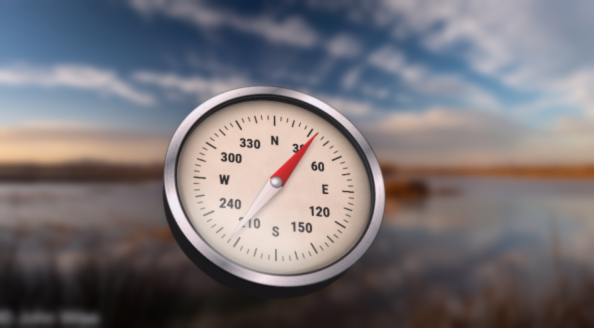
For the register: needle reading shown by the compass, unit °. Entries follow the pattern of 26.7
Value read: 35
